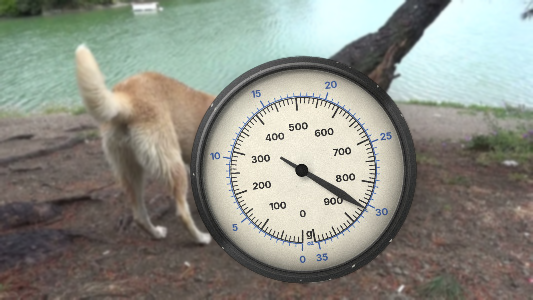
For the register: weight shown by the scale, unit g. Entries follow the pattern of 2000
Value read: 860
